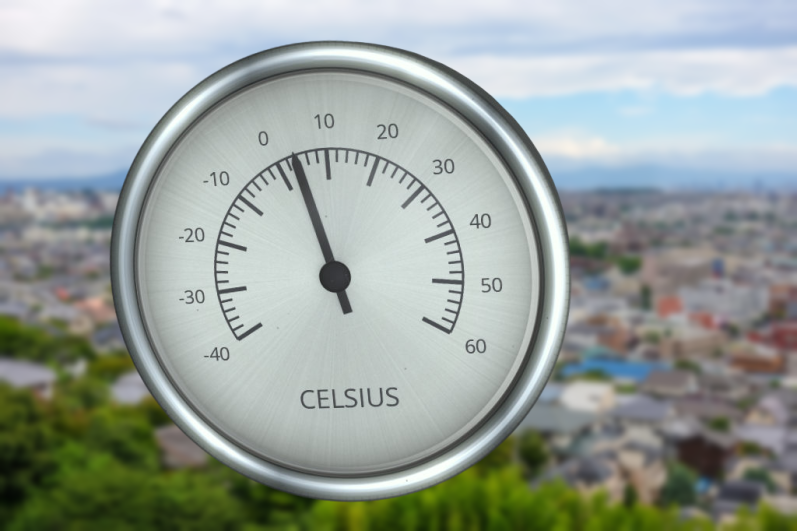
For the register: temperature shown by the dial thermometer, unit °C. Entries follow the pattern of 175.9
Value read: 4
